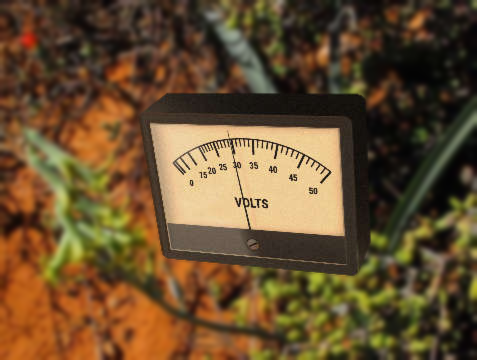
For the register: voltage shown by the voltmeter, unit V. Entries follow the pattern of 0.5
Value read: 30
